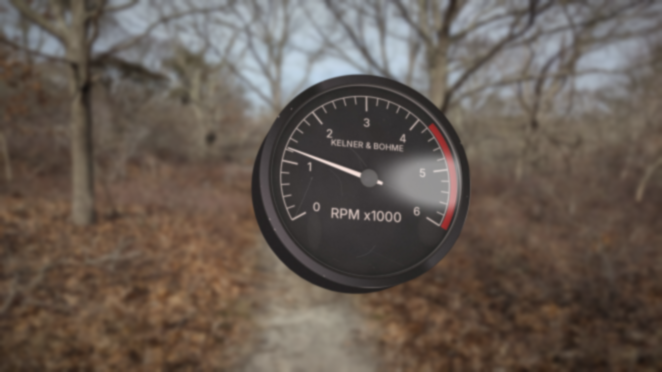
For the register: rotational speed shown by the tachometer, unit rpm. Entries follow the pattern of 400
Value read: 1200
